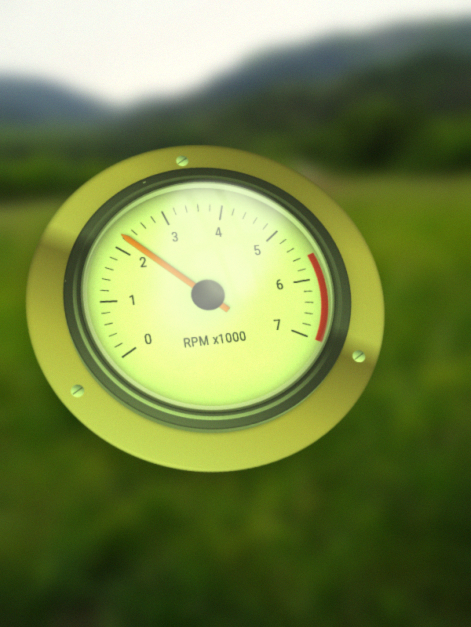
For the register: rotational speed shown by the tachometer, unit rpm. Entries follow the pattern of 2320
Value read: 2200
